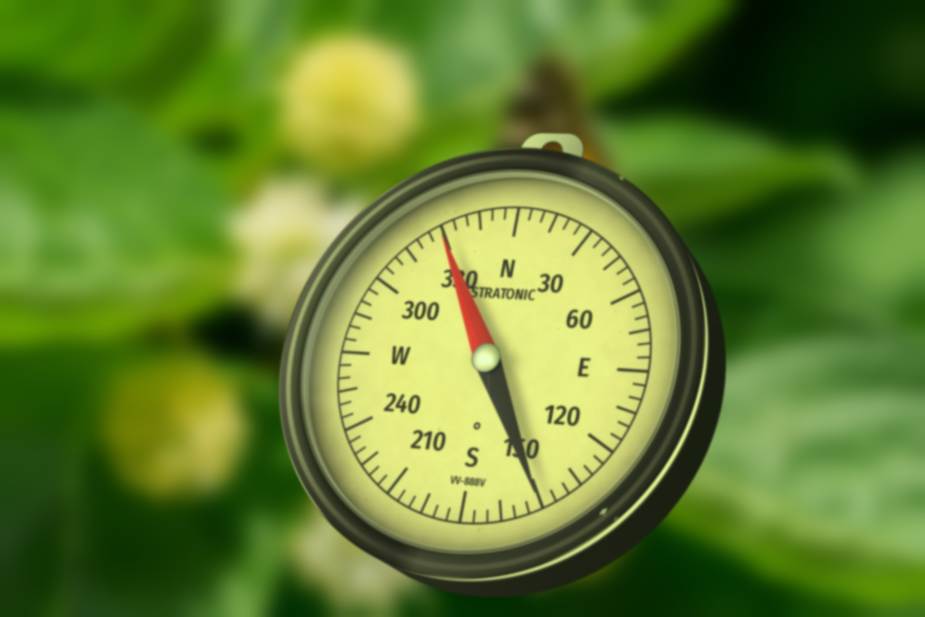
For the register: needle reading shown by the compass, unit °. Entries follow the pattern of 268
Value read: 330
